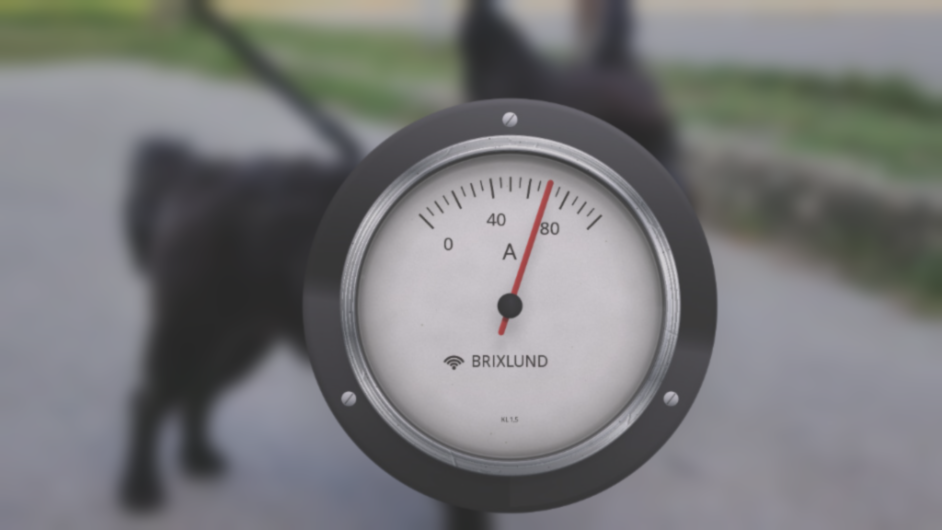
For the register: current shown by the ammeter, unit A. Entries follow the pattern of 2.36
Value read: 70
